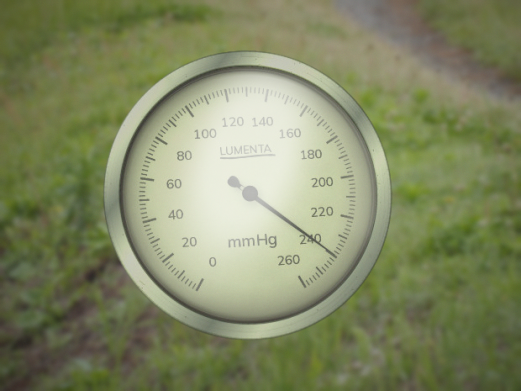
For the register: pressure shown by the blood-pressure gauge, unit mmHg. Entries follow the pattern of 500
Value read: 240
